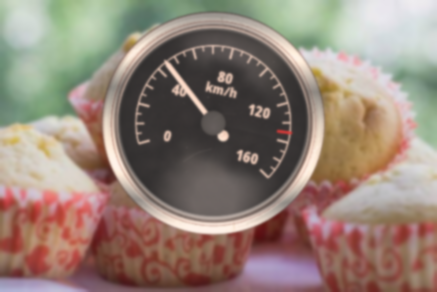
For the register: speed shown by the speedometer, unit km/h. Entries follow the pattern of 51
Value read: 45
